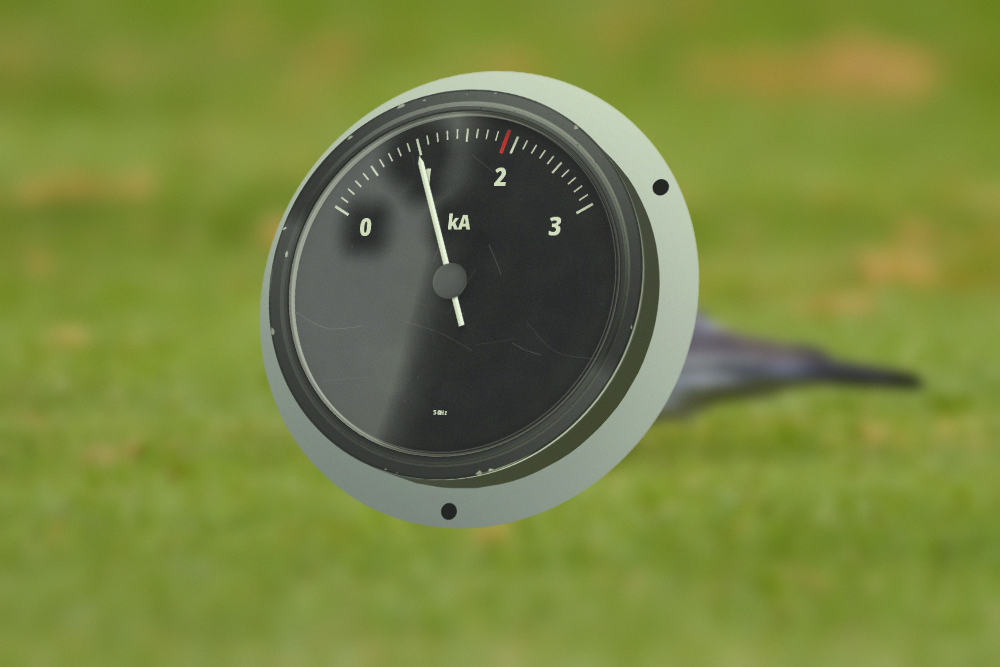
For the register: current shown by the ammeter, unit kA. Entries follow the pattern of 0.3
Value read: 1
